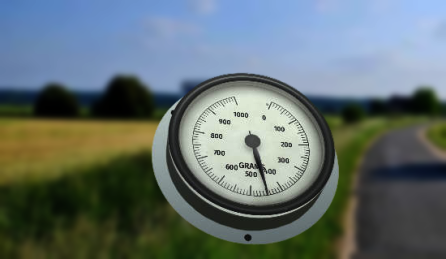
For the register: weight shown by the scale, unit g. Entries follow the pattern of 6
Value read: 450
